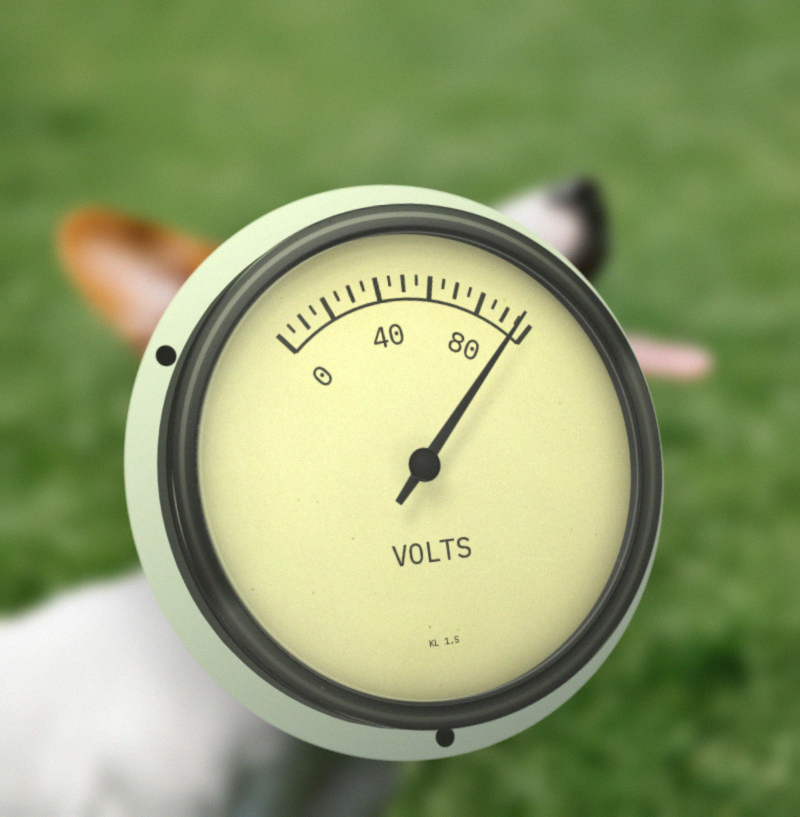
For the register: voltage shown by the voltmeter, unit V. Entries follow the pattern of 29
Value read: 95
